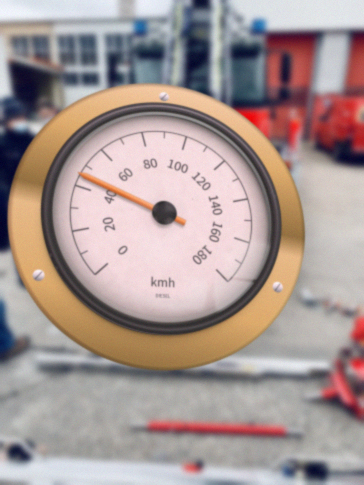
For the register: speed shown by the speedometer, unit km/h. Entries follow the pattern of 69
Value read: 45
